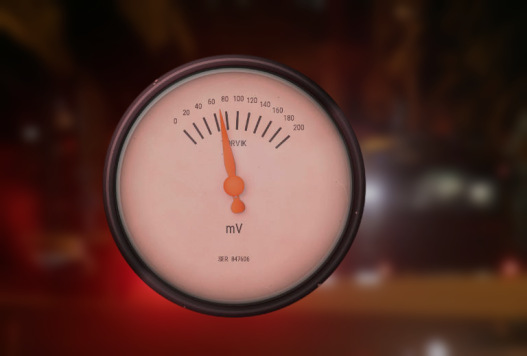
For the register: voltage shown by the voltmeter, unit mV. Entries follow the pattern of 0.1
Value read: 70
